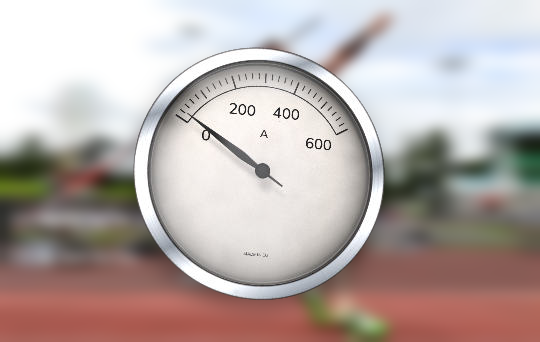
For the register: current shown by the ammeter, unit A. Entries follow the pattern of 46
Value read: 20
